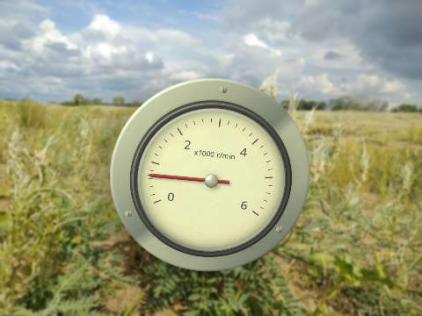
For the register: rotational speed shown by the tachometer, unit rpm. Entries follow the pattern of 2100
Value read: 700
